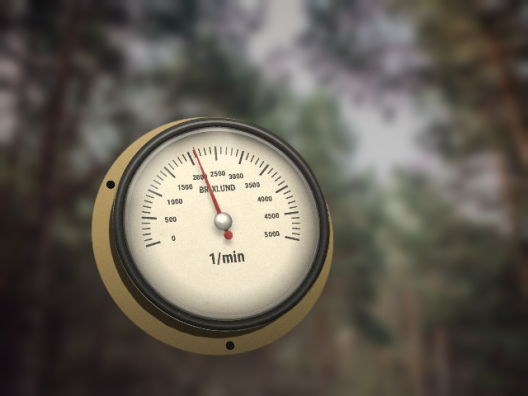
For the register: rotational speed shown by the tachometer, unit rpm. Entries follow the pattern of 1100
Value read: 2100
